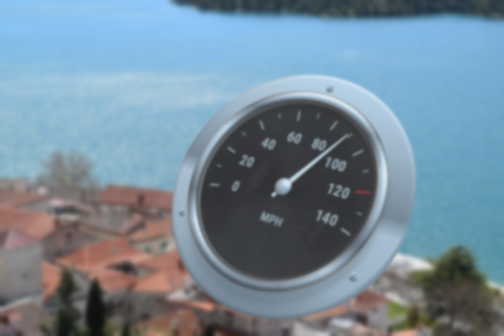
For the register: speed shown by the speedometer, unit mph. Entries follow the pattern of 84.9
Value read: 90
